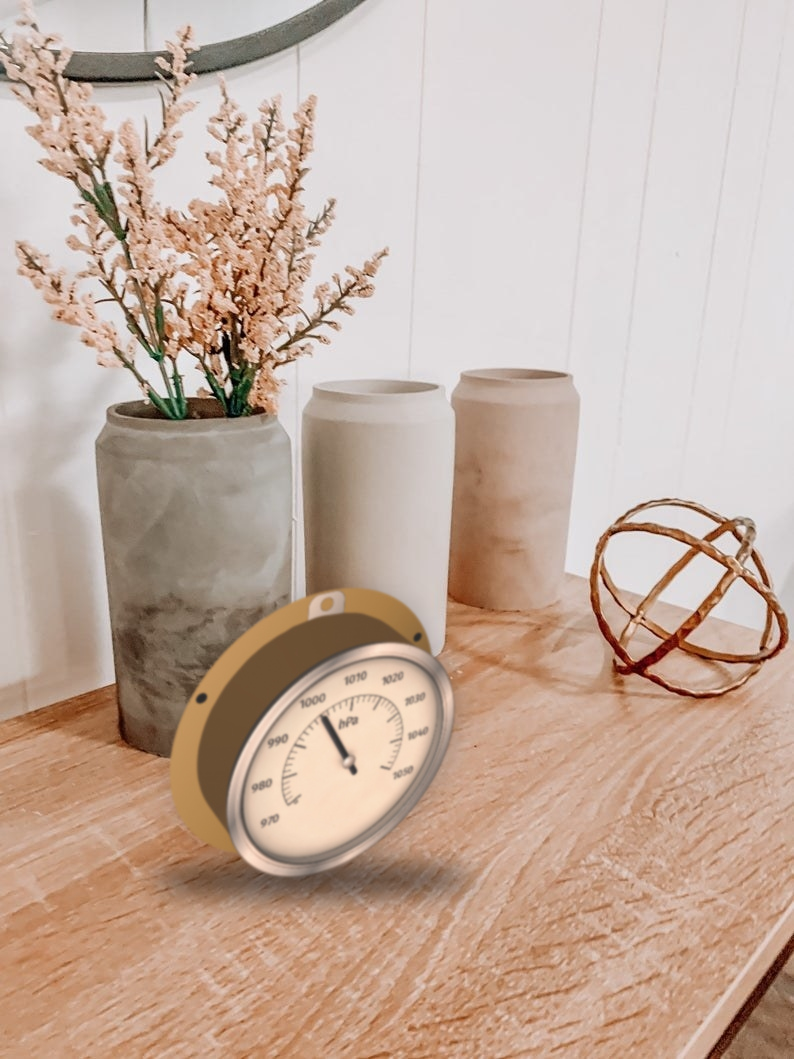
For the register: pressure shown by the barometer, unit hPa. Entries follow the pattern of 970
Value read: 1000
